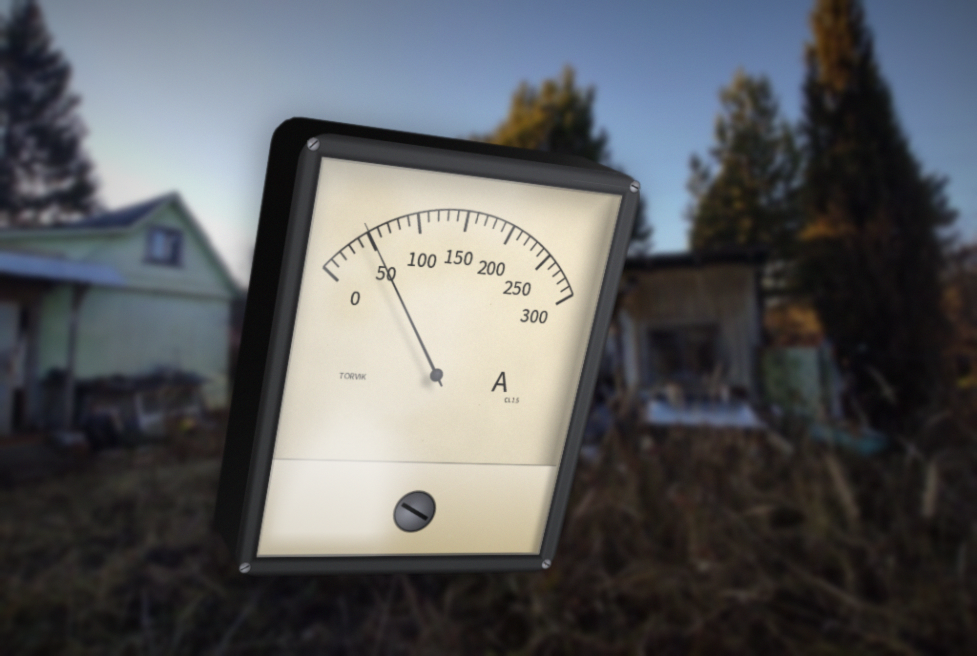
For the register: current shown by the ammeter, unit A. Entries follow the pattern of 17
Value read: 50
